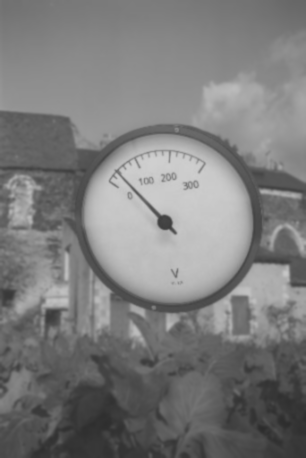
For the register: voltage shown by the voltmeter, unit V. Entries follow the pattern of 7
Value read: 40
